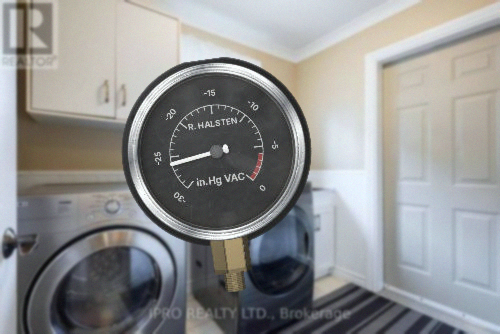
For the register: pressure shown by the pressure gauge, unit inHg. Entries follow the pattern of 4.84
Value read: -26
